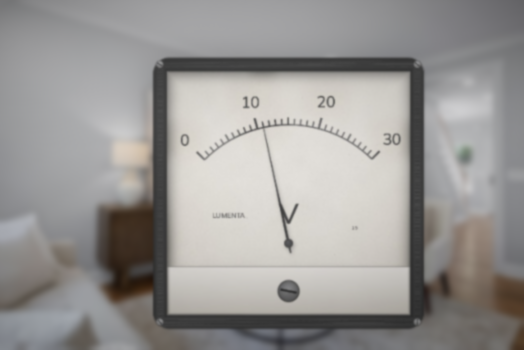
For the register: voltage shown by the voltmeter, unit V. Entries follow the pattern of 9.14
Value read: 11
